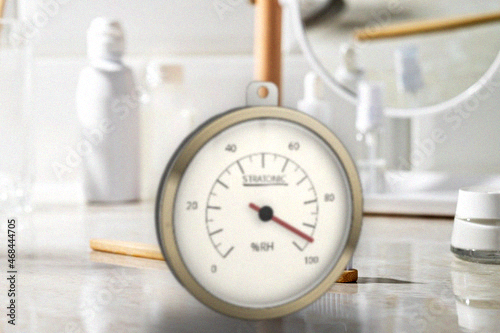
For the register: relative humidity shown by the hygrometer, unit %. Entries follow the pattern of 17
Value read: 95
